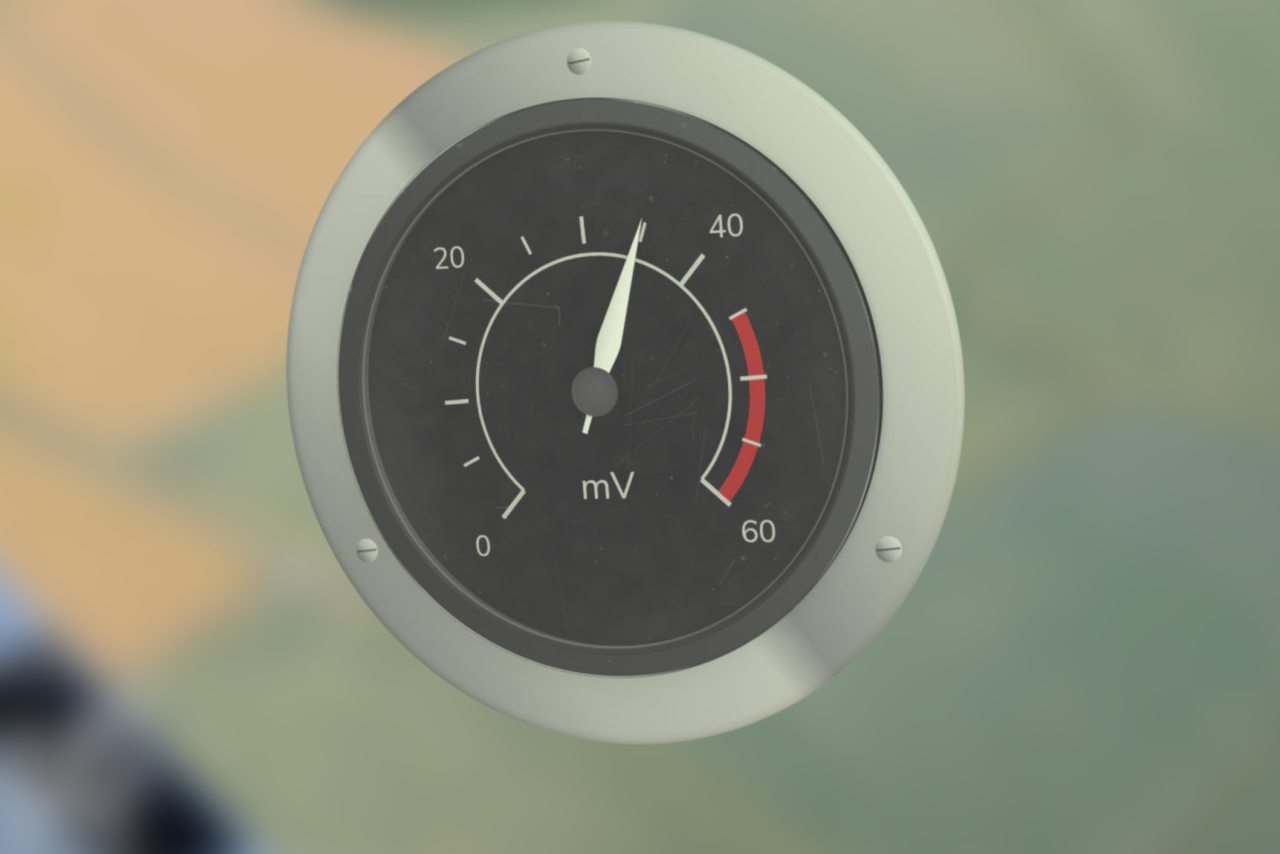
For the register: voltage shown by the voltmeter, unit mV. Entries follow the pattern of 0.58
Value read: 35
